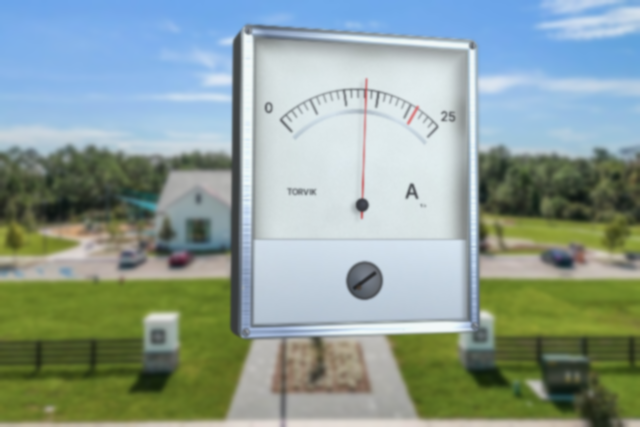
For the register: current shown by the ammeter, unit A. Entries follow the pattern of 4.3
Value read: 13
